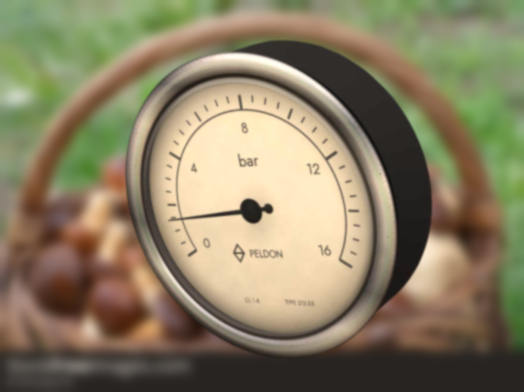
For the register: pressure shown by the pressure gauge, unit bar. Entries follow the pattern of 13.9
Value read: 1.5
